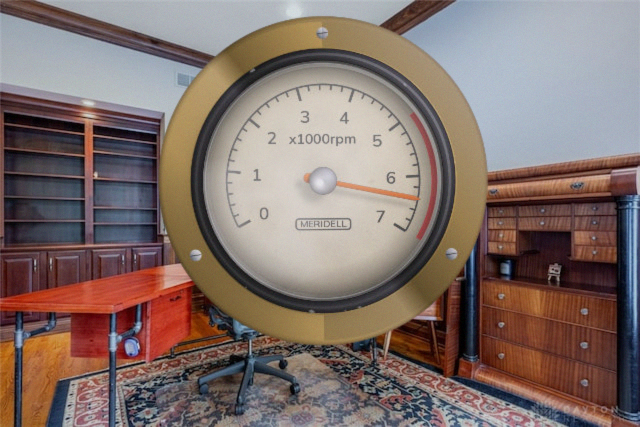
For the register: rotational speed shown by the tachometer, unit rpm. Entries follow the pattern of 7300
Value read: 6400
